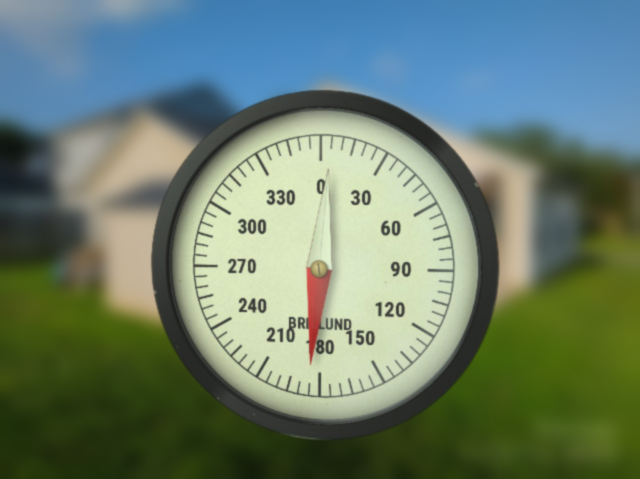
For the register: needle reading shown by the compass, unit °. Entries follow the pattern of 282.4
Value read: 185
